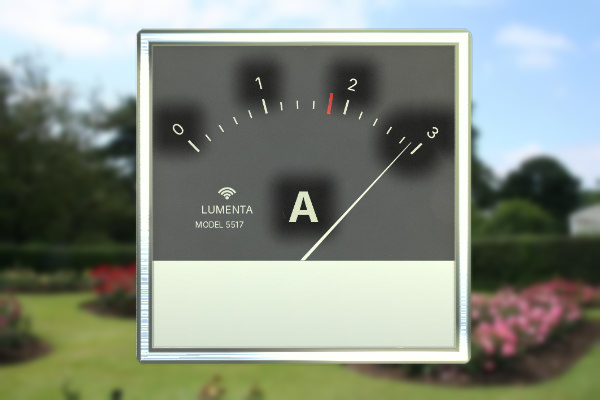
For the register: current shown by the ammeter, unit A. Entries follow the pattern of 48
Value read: 2.9
